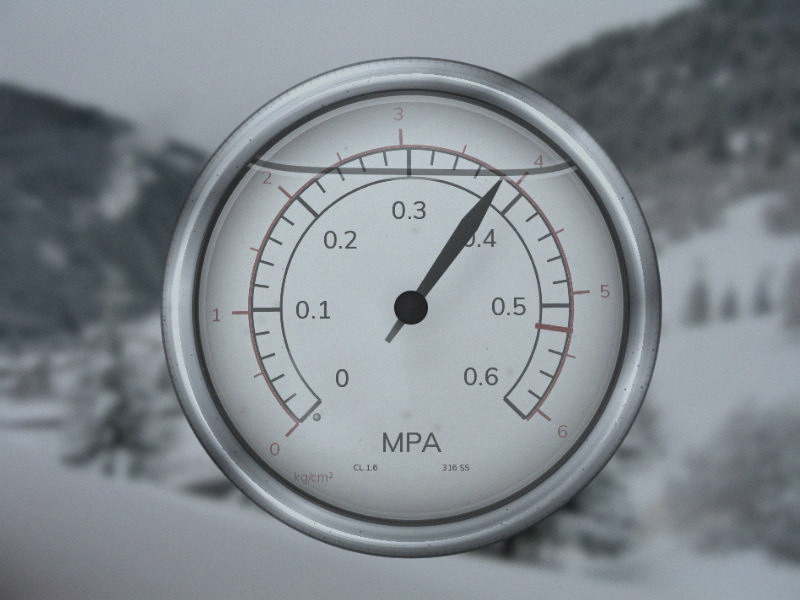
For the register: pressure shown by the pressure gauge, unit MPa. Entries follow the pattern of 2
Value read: 0.38
